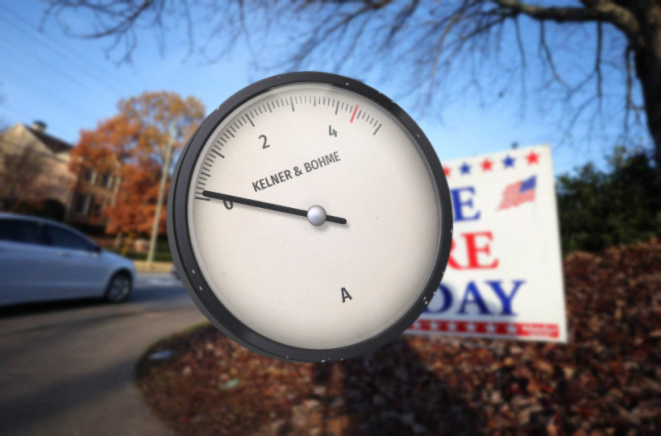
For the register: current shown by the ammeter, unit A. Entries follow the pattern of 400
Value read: 0.1
